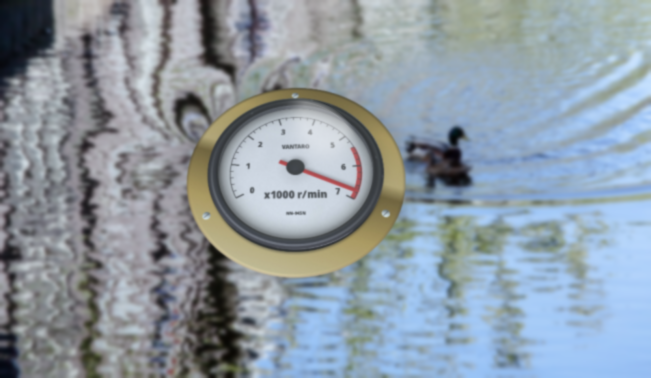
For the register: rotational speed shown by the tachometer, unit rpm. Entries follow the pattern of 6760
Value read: 6800
